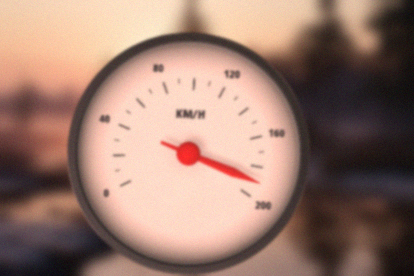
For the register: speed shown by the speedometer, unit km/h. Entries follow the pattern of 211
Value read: 190
